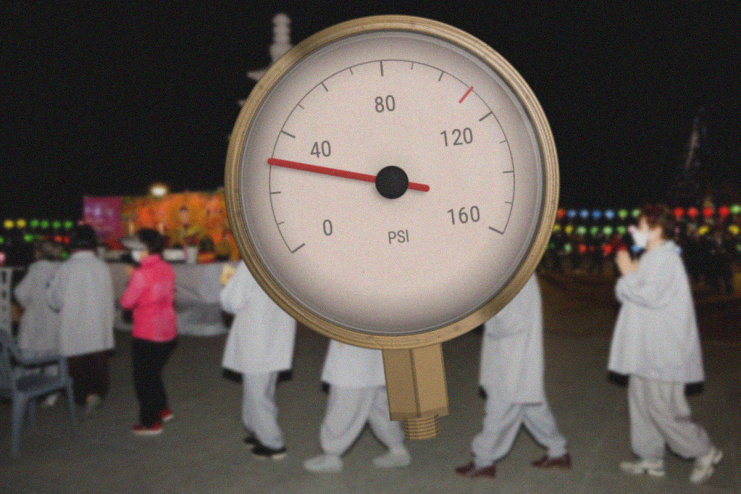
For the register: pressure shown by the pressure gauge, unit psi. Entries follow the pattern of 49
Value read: 30
